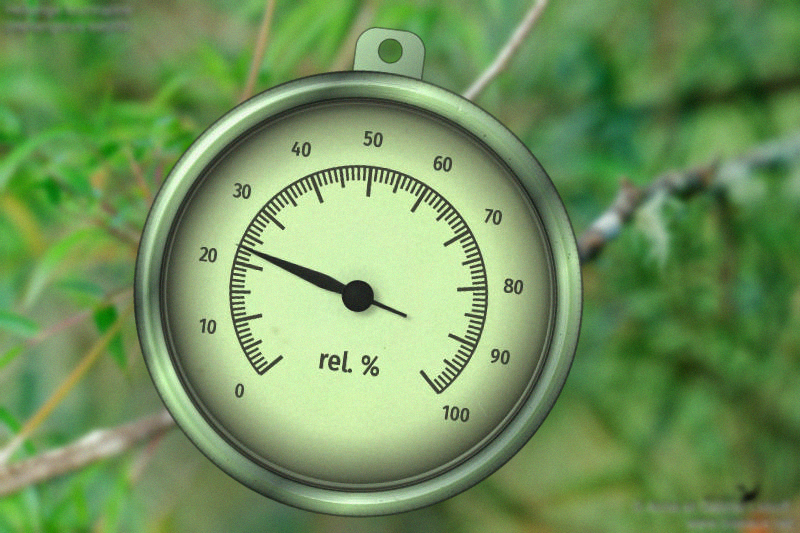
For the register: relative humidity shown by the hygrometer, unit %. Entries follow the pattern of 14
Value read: 23
